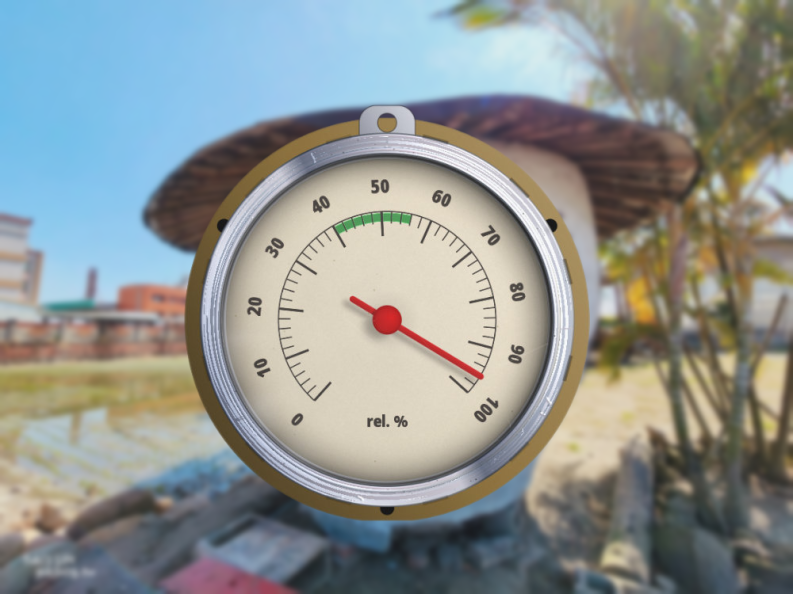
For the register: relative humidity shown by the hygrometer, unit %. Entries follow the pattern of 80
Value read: 96
